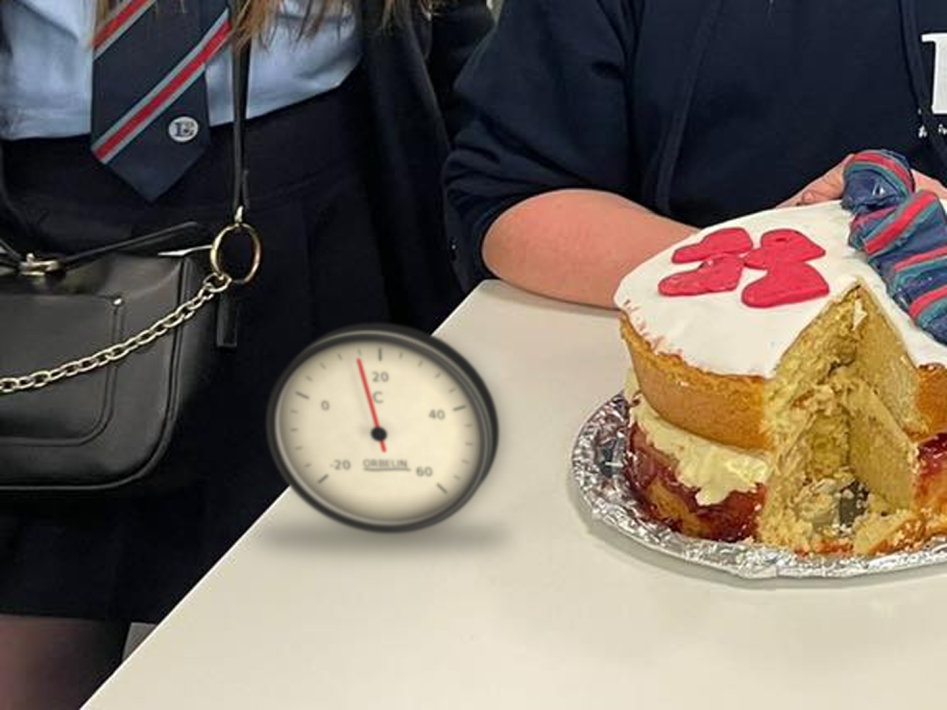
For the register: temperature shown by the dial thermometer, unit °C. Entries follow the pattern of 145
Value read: 16
